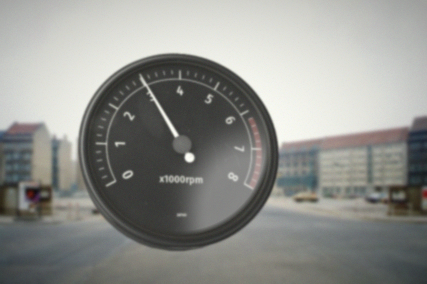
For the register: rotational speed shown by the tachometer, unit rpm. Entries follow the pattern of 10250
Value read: 3000
